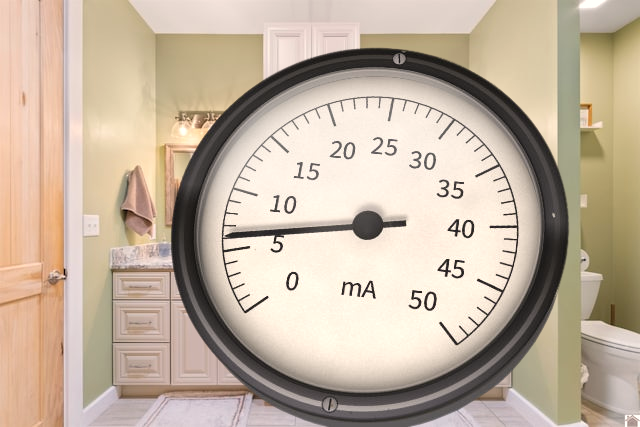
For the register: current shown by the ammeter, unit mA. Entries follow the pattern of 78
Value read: 6
